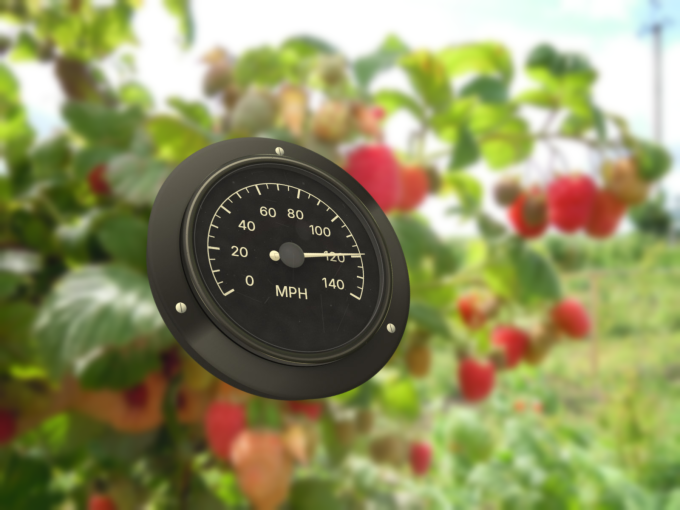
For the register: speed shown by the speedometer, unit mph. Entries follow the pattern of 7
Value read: 120
